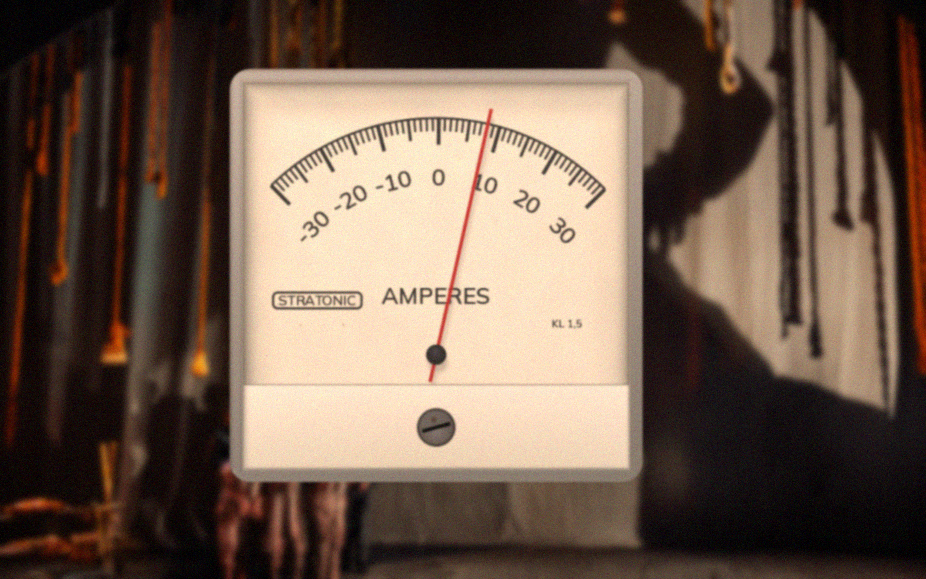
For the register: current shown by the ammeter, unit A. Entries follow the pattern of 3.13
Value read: 8
